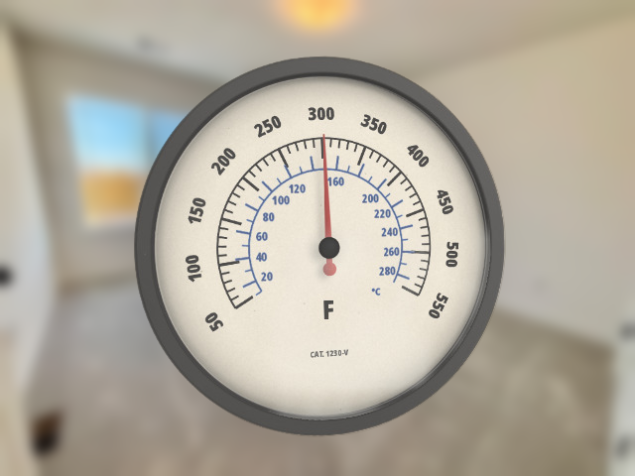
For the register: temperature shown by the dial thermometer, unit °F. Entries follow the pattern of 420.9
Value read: 300
